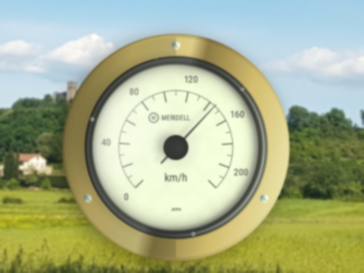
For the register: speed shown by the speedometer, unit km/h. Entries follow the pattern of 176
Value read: 145
